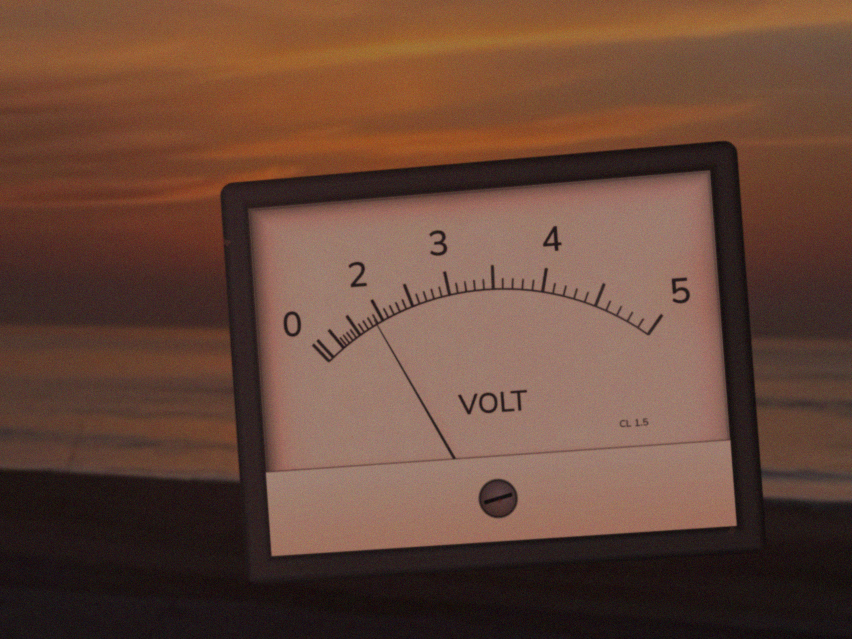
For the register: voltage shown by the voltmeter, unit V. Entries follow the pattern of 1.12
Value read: 1.9
